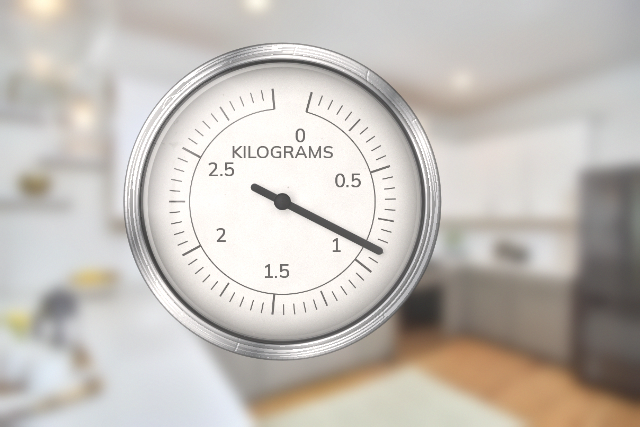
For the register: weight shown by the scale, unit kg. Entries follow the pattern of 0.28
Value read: 0.9
